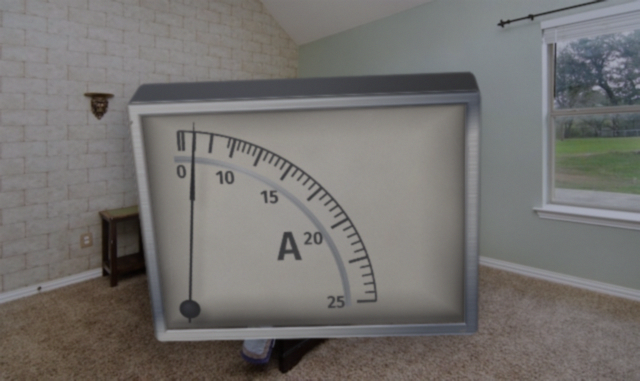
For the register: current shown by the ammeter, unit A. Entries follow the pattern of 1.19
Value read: 5
